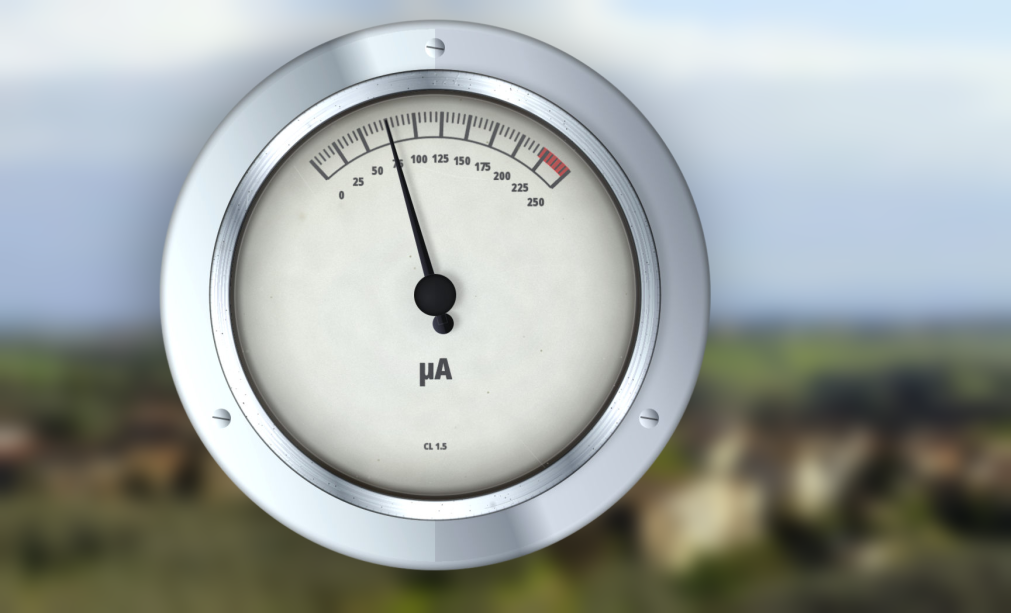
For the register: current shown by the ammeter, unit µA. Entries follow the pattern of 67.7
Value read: 75
